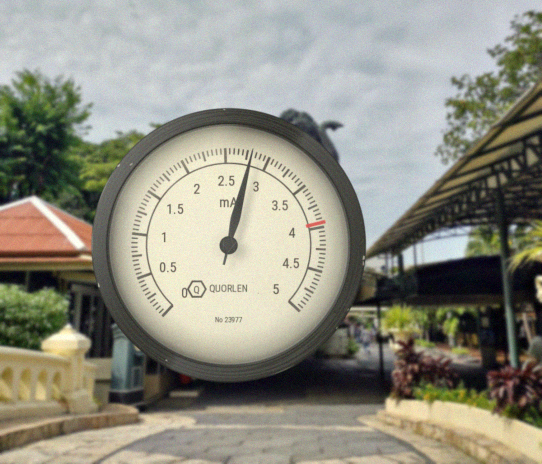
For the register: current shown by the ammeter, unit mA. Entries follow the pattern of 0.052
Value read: 2.8
